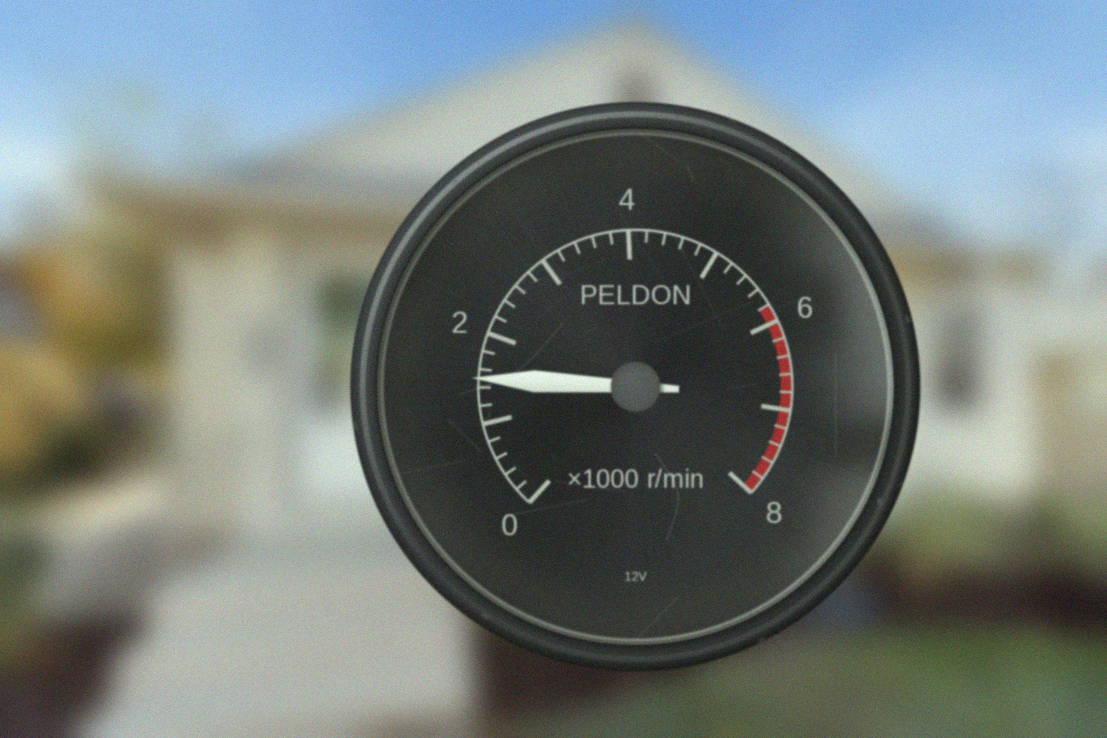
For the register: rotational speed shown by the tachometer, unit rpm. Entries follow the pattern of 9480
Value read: 1500
